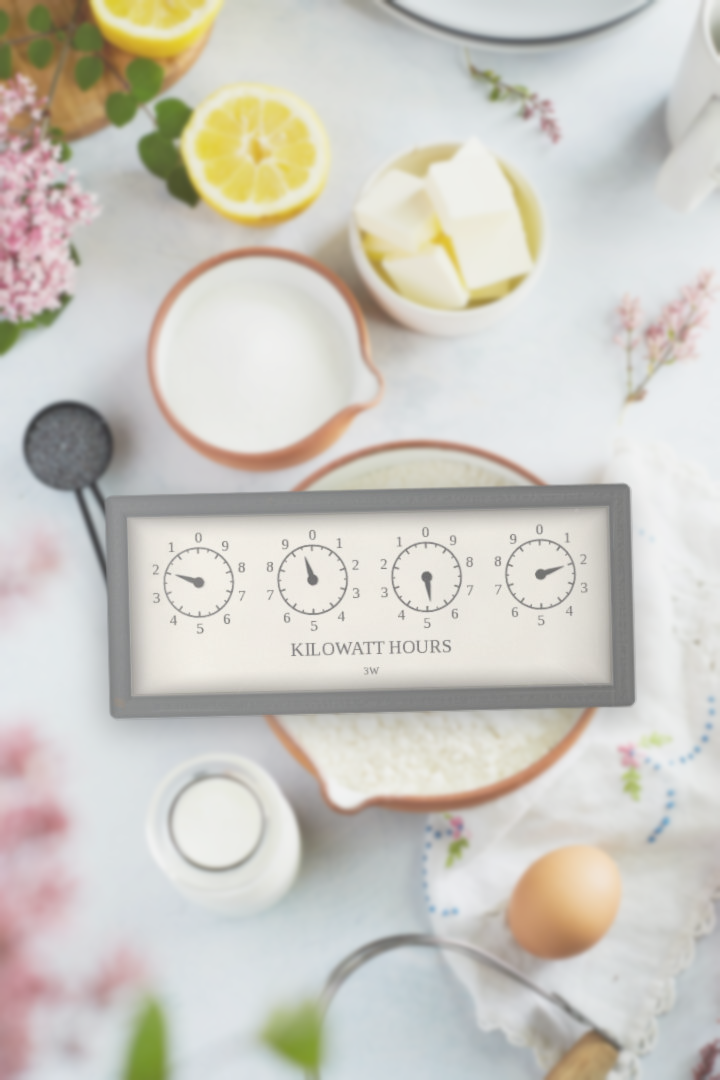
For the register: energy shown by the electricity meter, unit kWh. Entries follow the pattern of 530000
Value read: 1952
